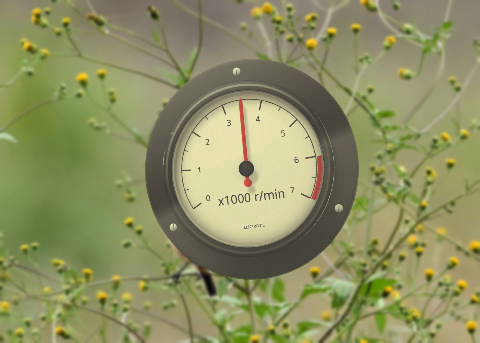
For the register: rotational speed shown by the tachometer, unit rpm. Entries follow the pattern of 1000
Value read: 3500
